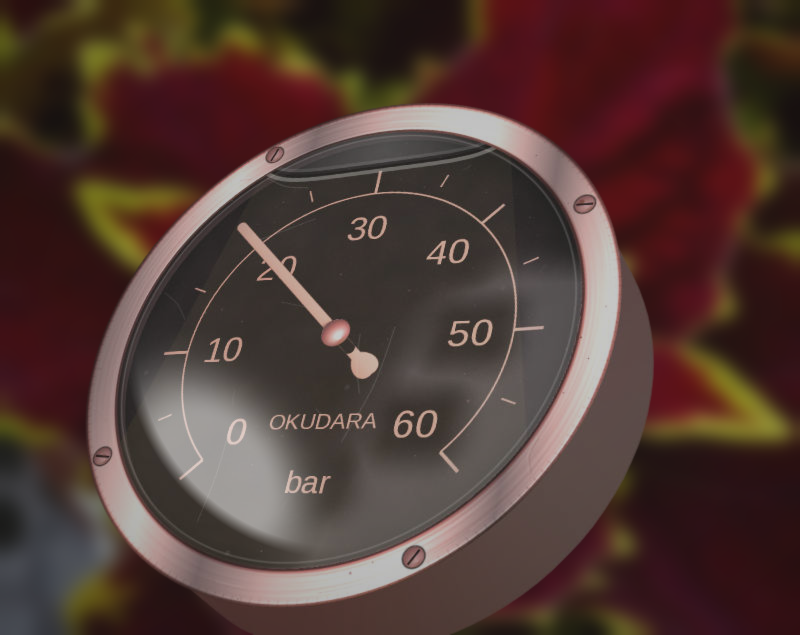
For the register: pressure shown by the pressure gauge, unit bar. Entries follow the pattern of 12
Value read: 20
